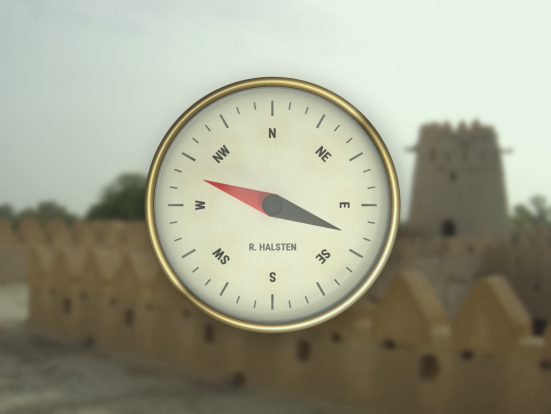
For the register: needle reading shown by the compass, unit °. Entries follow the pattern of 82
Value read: 290
